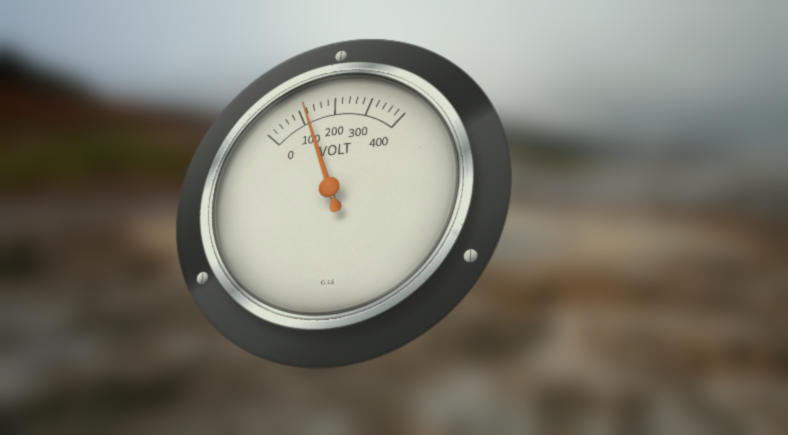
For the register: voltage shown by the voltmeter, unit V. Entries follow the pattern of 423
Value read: 120
